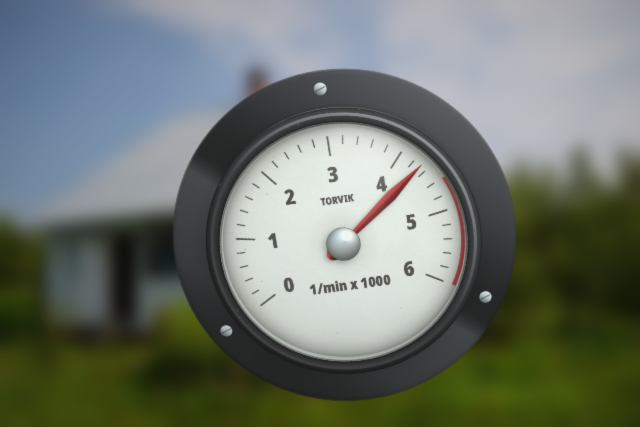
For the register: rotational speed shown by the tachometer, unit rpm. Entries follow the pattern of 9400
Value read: 4300
